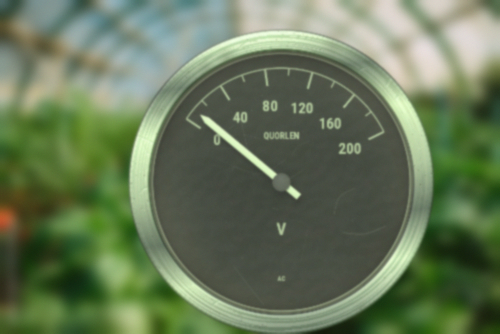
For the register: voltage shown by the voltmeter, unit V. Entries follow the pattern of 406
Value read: 10
